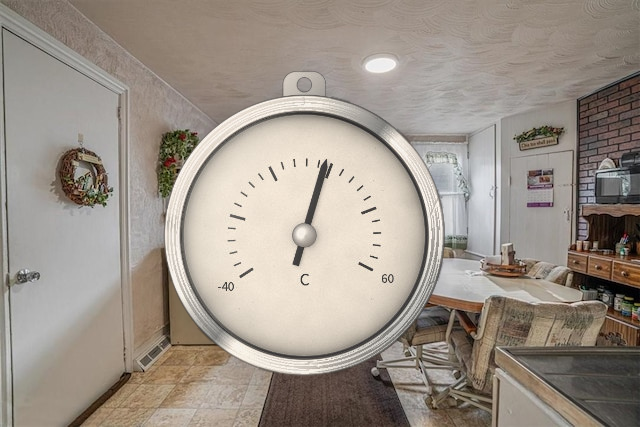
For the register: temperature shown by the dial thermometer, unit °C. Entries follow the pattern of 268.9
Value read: 18
